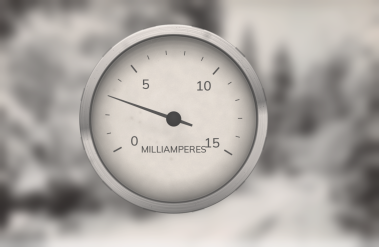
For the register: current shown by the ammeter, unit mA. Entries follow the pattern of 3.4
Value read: 3
